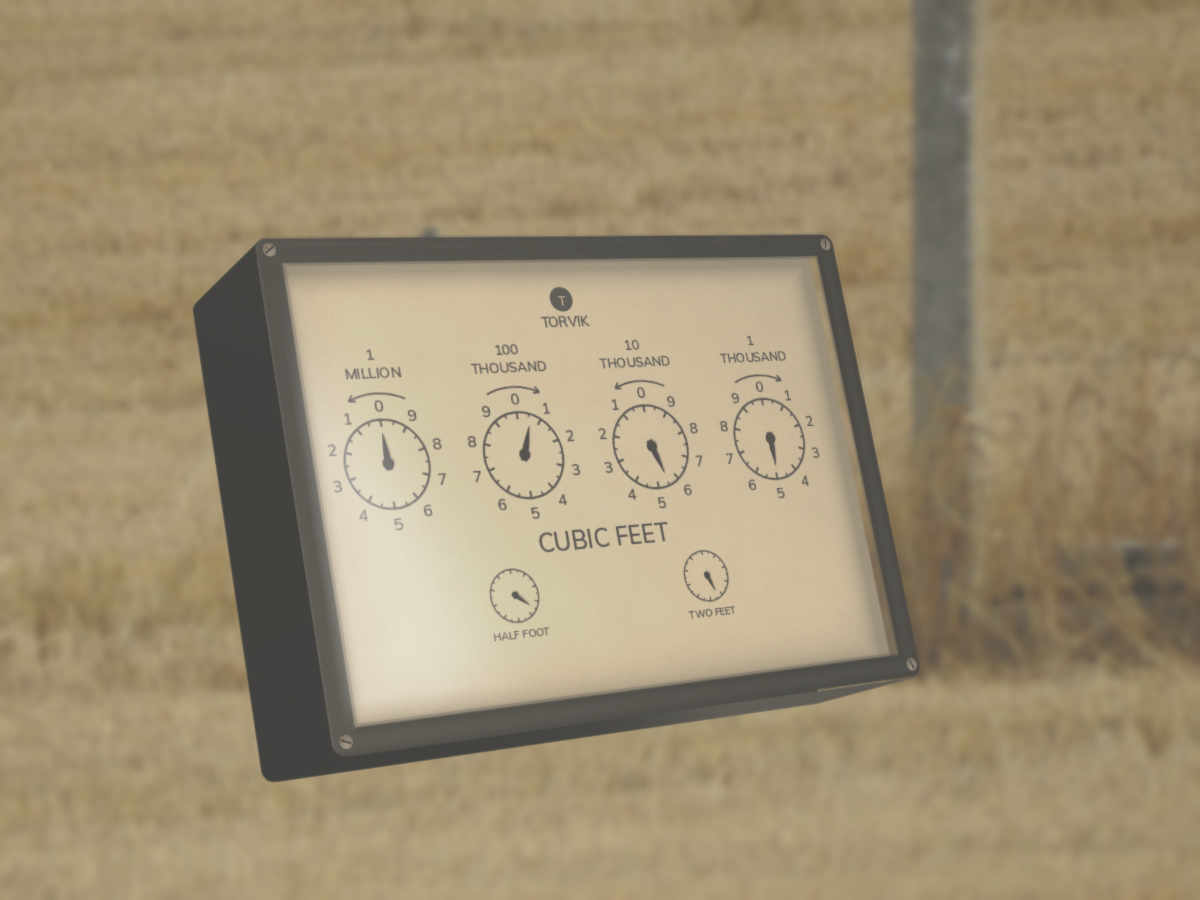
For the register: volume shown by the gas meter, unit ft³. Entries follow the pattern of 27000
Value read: 5500
